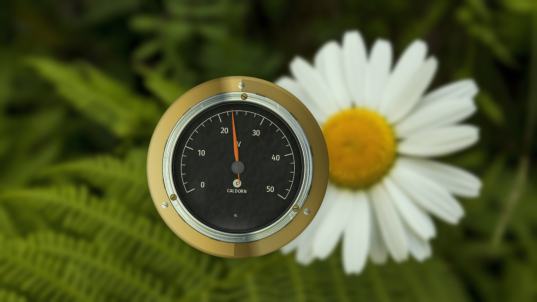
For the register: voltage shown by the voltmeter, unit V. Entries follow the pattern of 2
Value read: 23
